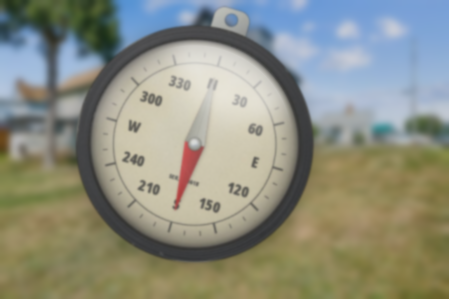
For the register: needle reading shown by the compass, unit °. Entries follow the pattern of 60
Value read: 180
